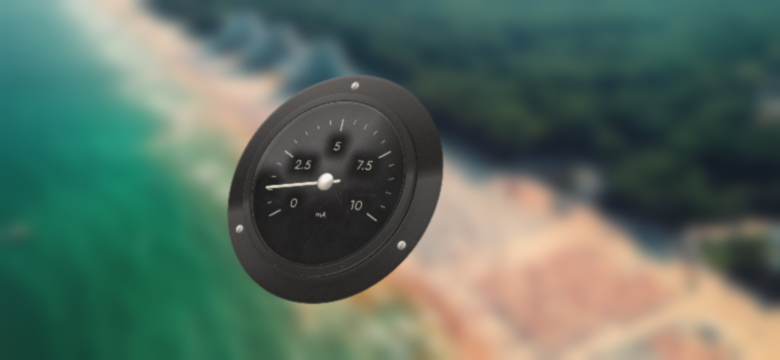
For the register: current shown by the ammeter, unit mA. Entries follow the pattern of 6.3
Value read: 1
